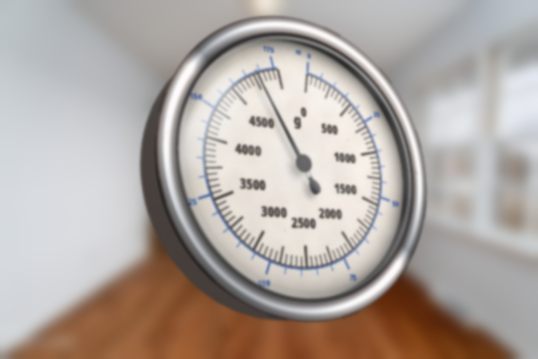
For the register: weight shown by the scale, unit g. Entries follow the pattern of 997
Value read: 4750
